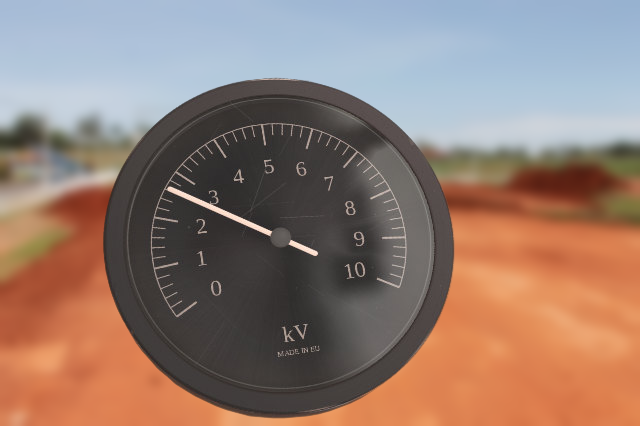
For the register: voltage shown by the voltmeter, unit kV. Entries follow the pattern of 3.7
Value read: 2.6
